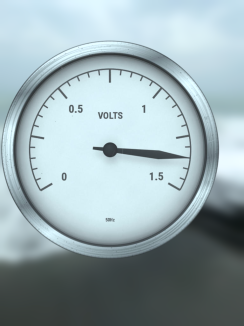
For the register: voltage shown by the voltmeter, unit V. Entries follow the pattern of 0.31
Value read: 1.35
